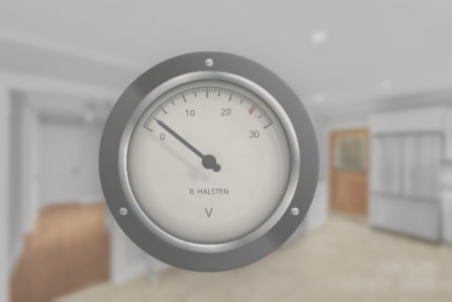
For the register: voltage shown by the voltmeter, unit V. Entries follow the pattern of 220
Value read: 2.5
